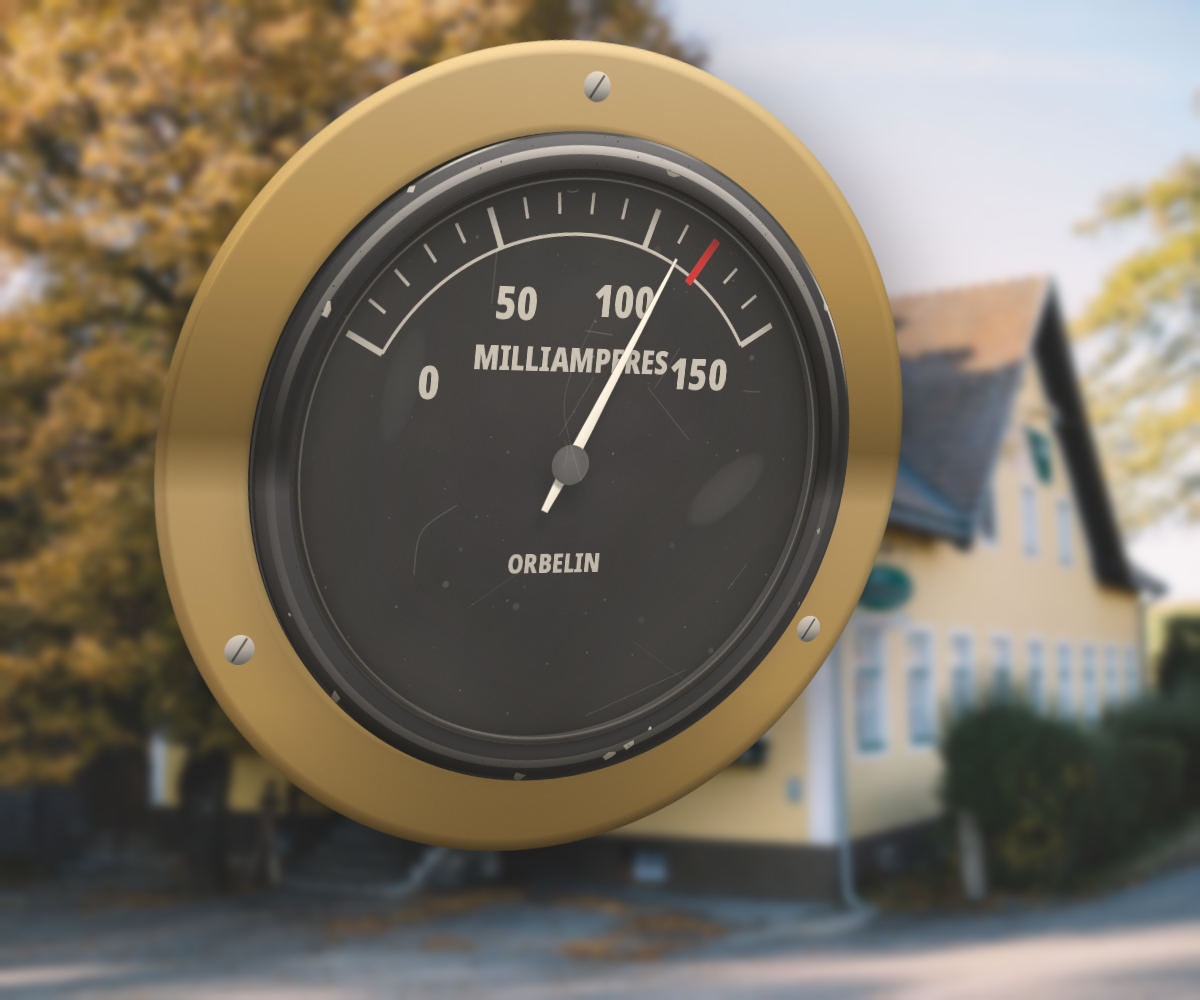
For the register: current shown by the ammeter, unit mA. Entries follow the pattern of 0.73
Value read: 110
